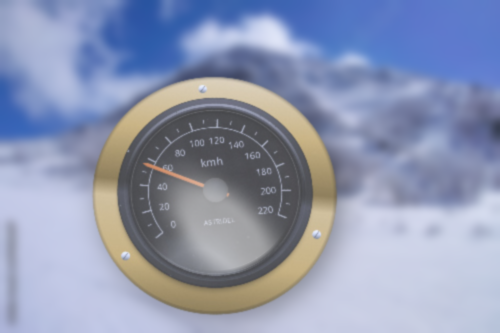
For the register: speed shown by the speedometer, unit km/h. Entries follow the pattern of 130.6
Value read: 55
